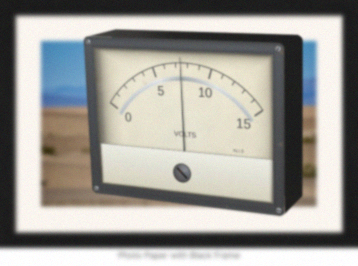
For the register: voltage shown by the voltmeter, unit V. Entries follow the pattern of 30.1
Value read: 7.5
